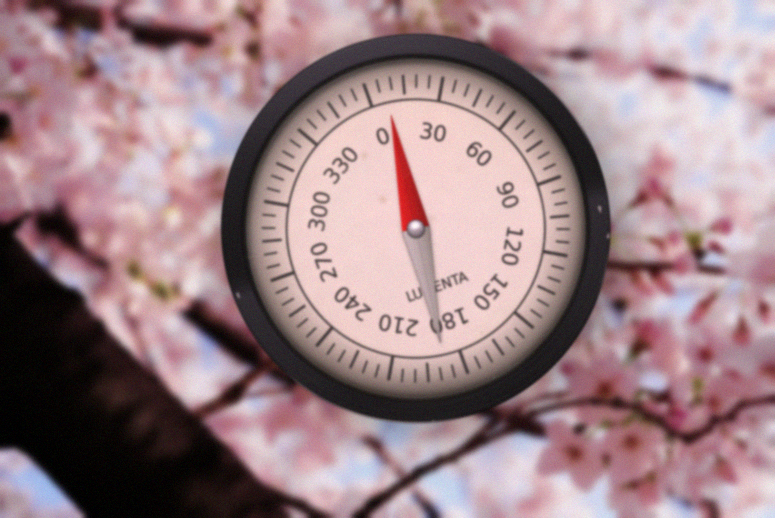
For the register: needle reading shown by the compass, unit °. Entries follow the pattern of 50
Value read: 7.5
